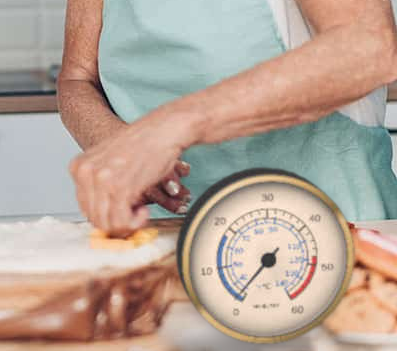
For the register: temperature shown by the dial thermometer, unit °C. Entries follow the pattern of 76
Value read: 2
